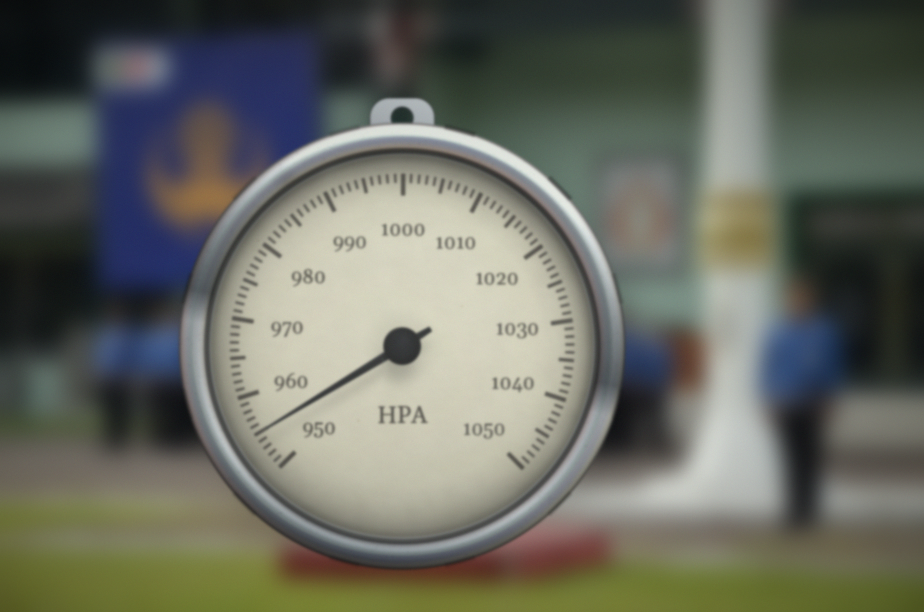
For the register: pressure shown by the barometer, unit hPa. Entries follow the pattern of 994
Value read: 955
